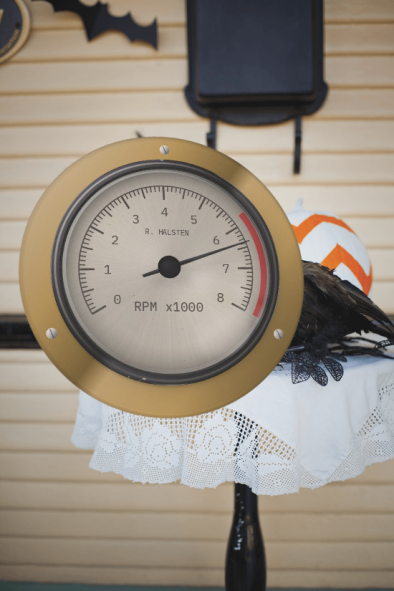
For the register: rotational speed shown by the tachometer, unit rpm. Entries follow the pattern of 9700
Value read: 6400
